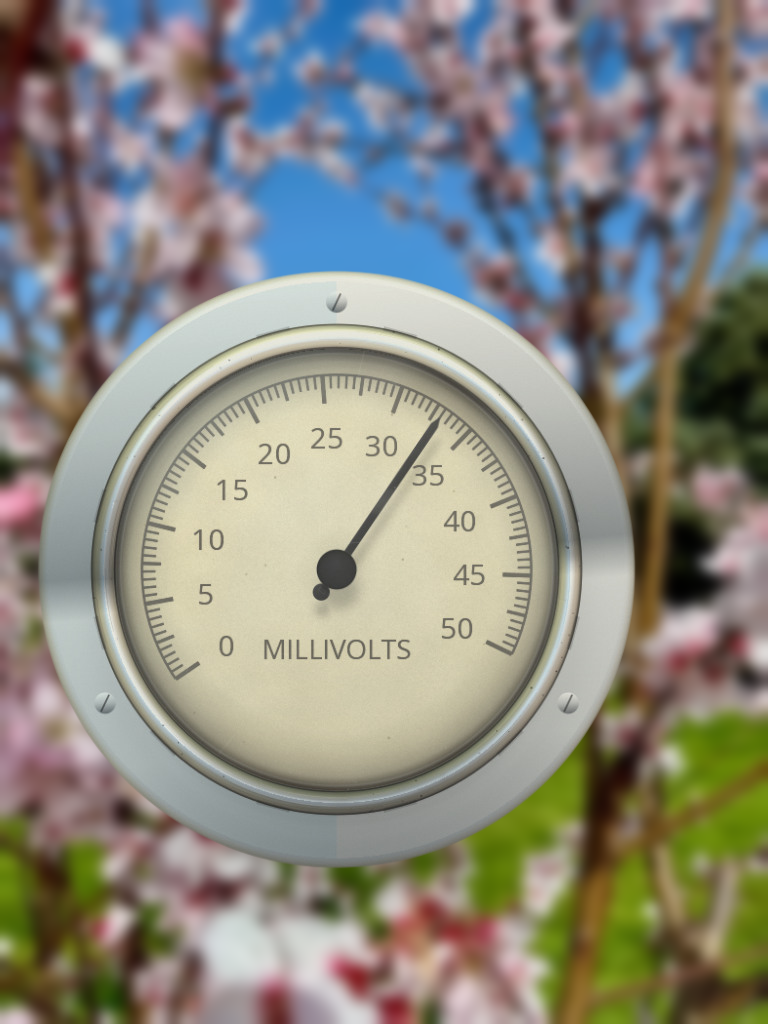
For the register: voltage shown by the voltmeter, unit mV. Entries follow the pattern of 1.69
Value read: 33
